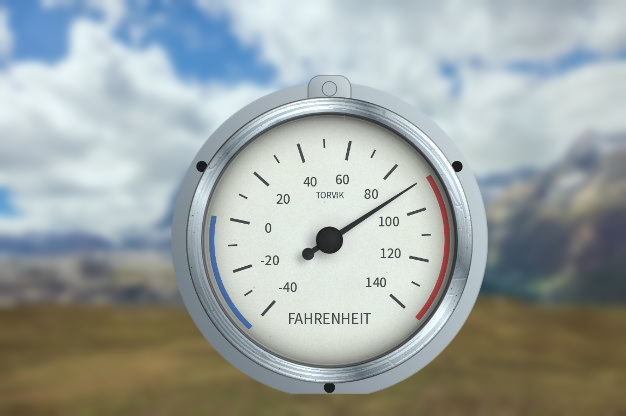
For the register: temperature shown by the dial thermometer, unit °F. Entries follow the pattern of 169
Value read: 90
